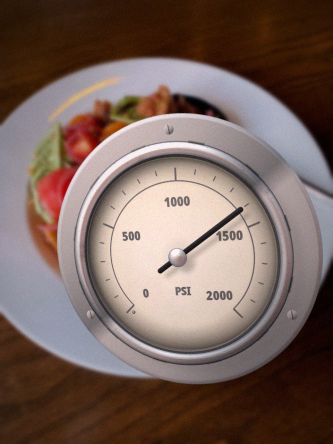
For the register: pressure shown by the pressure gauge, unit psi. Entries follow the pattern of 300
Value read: 1400
